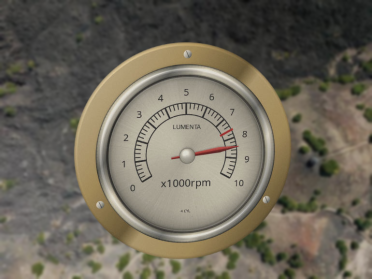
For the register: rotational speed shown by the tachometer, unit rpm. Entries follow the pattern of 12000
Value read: 8400
